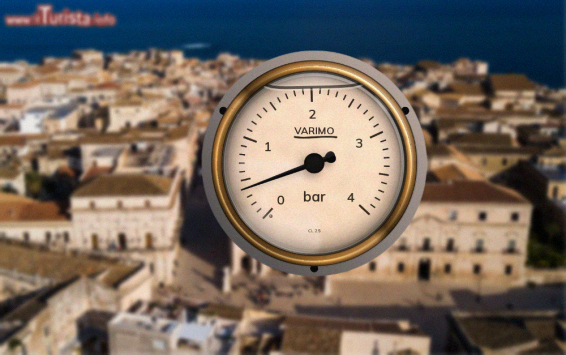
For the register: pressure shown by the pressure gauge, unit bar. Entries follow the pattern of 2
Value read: 0.4
